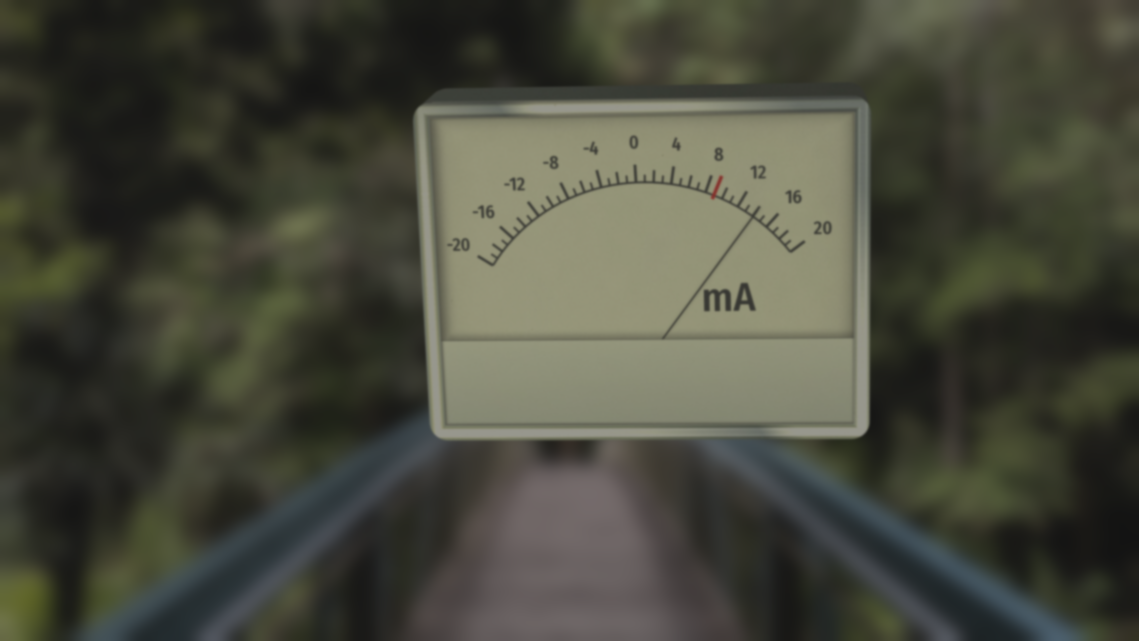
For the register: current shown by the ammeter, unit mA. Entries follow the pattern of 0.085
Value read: 14
